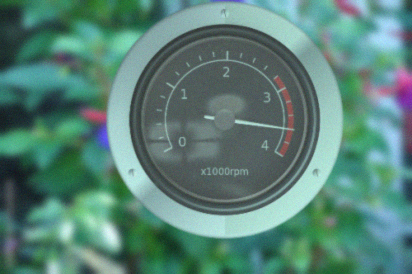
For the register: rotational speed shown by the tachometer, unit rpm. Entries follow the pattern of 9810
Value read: 3600
